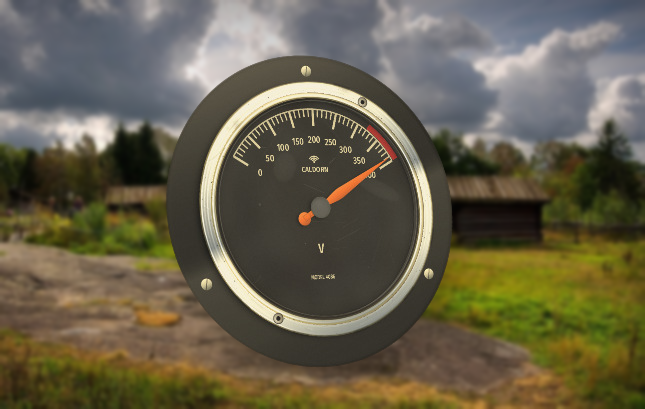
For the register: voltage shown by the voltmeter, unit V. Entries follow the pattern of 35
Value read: 390
